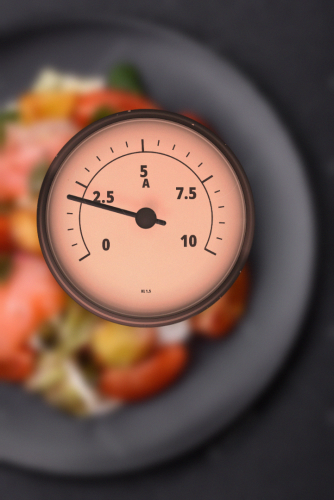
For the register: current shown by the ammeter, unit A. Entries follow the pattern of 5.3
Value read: 2
